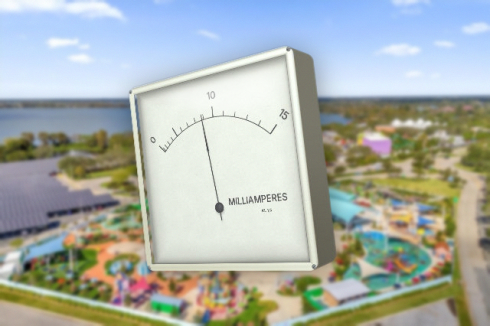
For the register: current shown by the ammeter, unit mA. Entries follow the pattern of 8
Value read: 9
